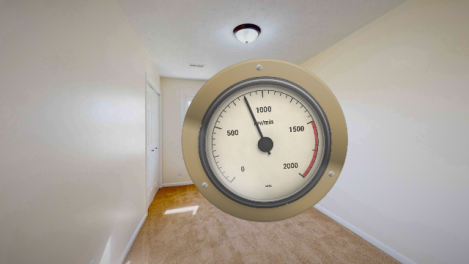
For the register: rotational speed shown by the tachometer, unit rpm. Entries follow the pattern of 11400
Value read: 850
